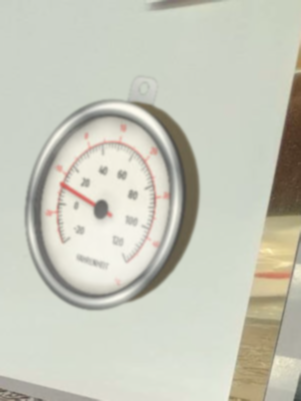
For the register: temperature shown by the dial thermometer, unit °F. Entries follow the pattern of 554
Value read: 10
